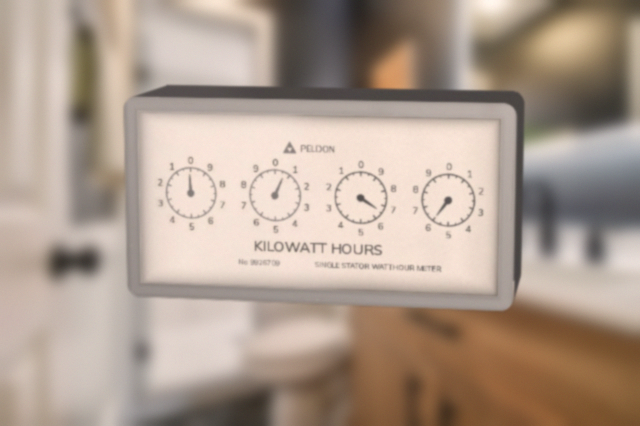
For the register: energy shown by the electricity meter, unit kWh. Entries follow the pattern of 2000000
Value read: 66
